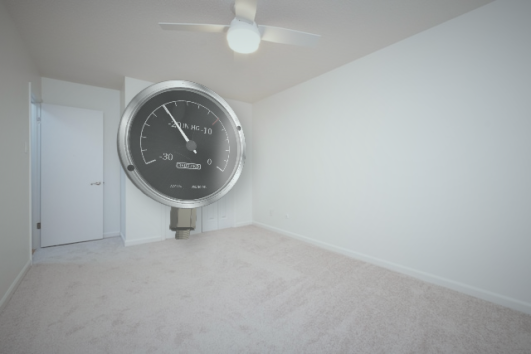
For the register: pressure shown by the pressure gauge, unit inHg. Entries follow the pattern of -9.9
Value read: -20
